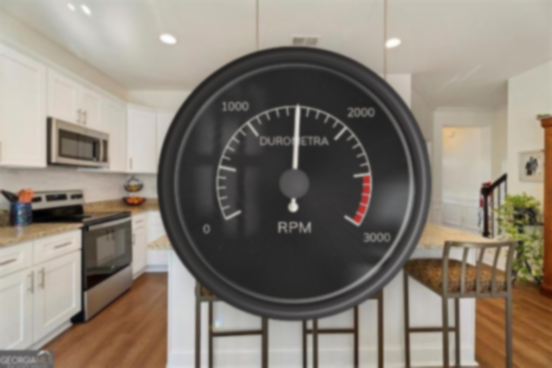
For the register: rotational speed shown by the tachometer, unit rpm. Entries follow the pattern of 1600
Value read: 1500
